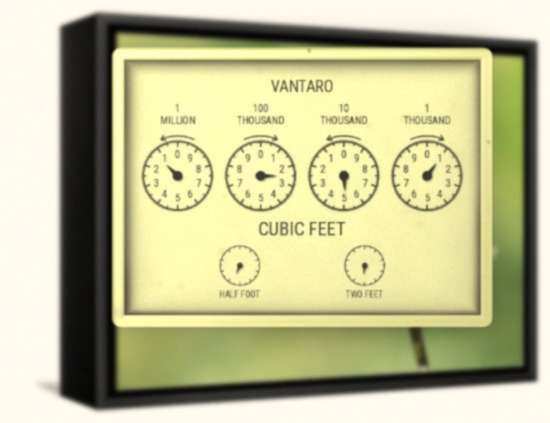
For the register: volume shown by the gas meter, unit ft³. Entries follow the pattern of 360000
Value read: 125100
